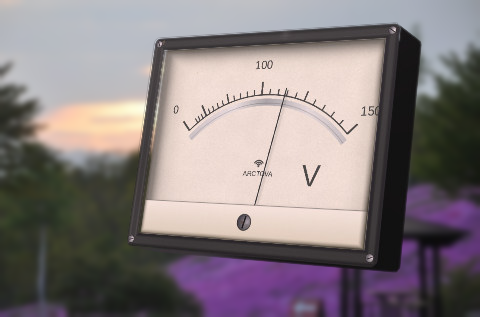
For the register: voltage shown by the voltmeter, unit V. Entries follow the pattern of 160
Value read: 115
